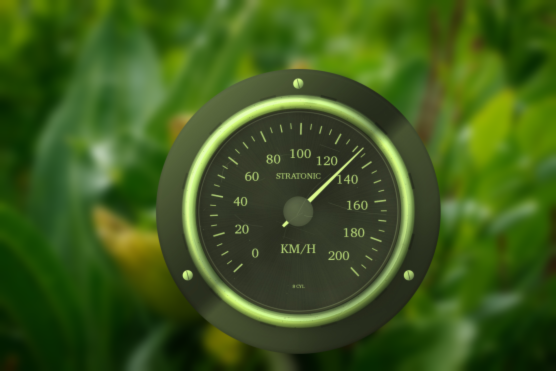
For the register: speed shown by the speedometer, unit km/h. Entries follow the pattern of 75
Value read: 132.5
